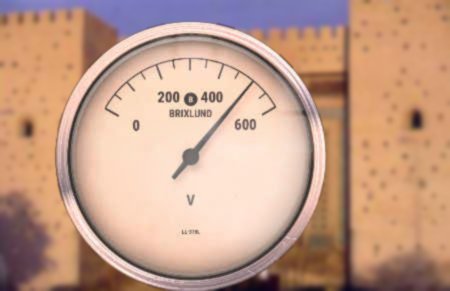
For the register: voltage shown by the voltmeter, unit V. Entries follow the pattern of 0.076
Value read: 500
